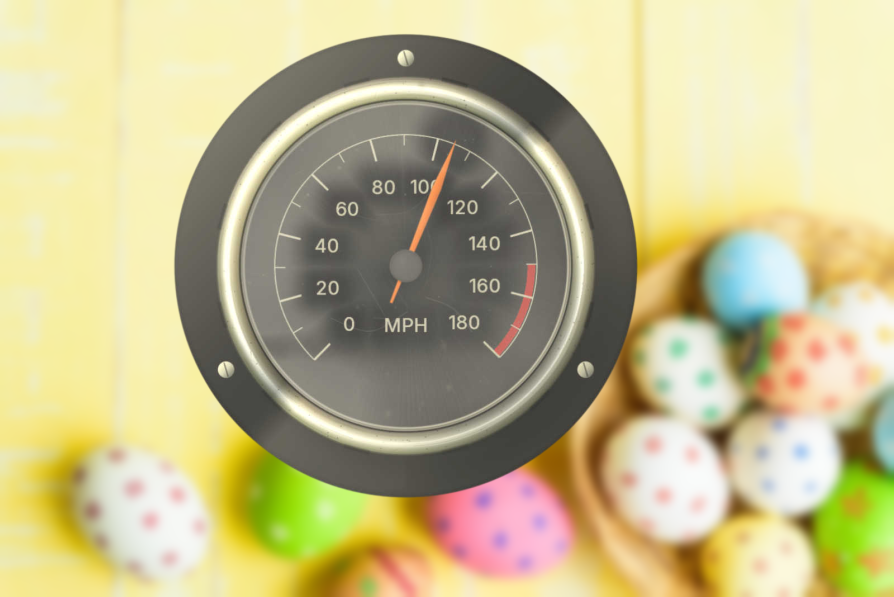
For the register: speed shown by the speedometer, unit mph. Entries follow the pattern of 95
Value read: 105
